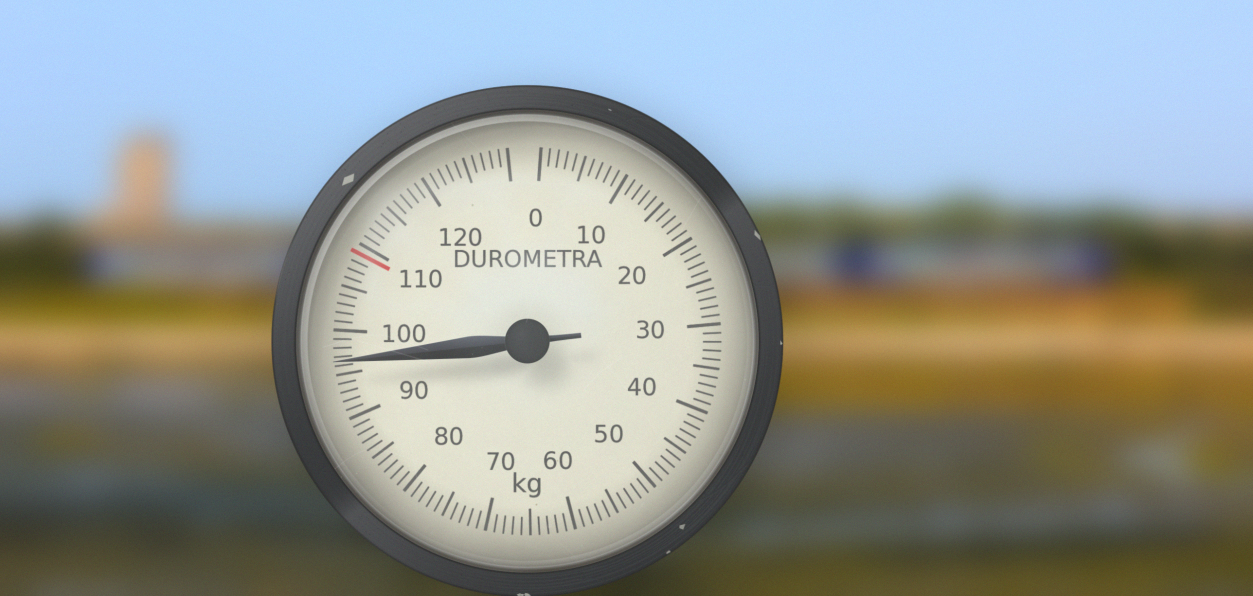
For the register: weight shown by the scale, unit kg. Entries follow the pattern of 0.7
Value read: 96.5
